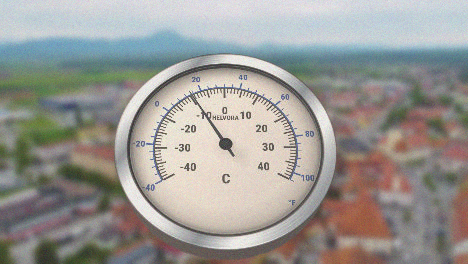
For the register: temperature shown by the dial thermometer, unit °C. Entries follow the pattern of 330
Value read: -10
